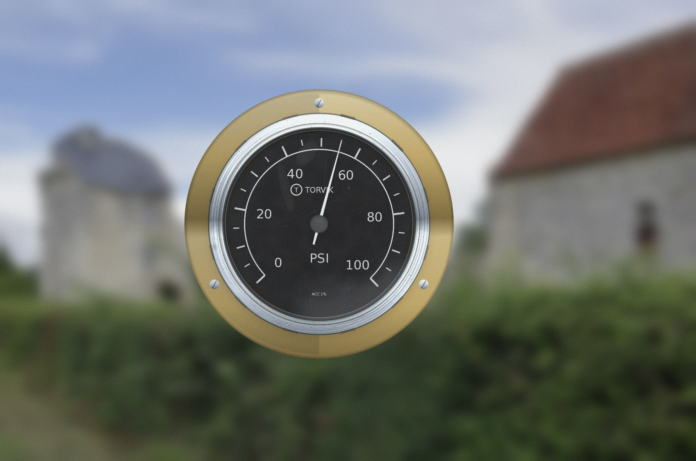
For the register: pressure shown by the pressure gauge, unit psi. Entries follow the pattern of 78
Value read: 55
